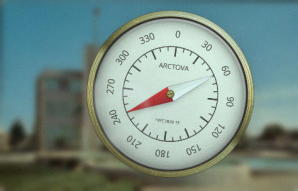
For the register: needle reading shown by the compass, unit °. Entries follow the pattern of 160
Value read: 240
